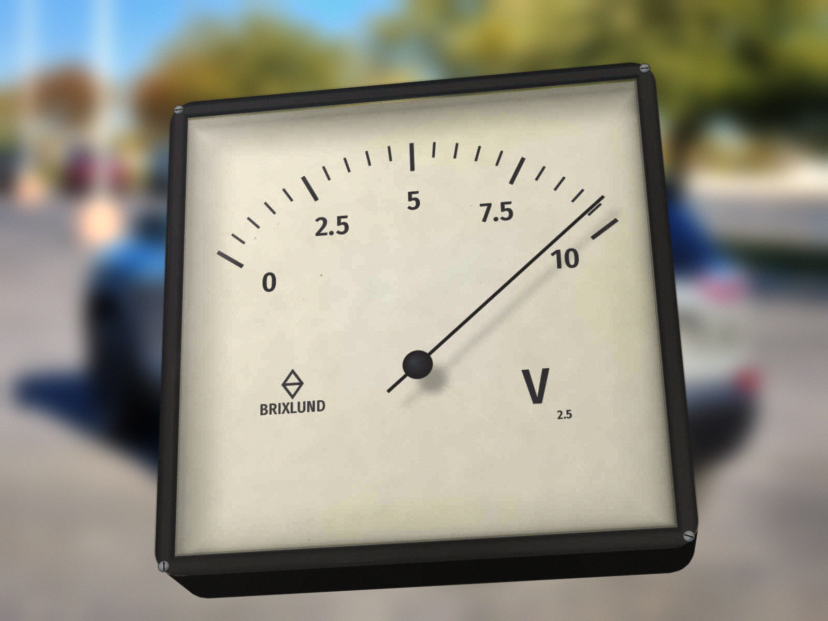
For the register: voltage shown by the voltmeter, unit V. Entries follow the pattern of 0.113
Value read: 9.5
